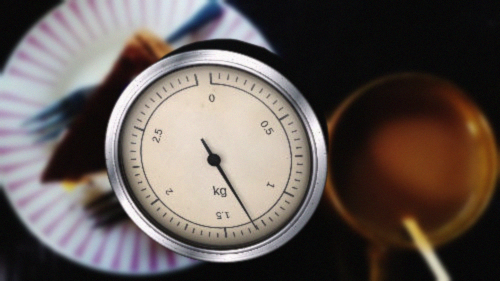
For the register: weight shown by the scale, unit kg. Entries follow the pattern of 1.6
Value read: 1.3
